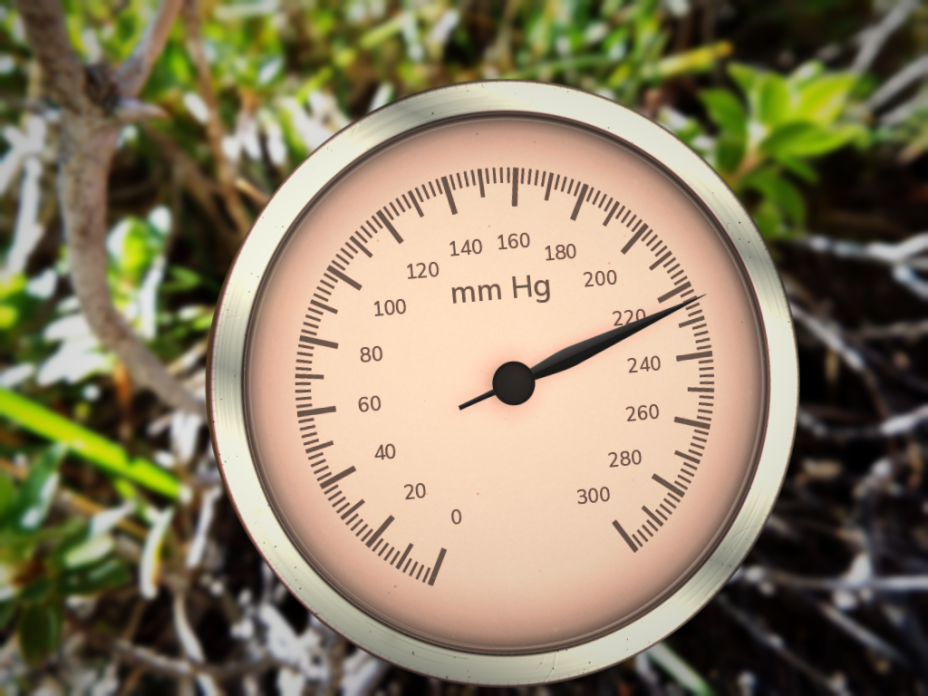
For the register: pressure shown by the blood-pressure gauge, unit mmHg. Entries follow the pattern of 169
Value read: 224
